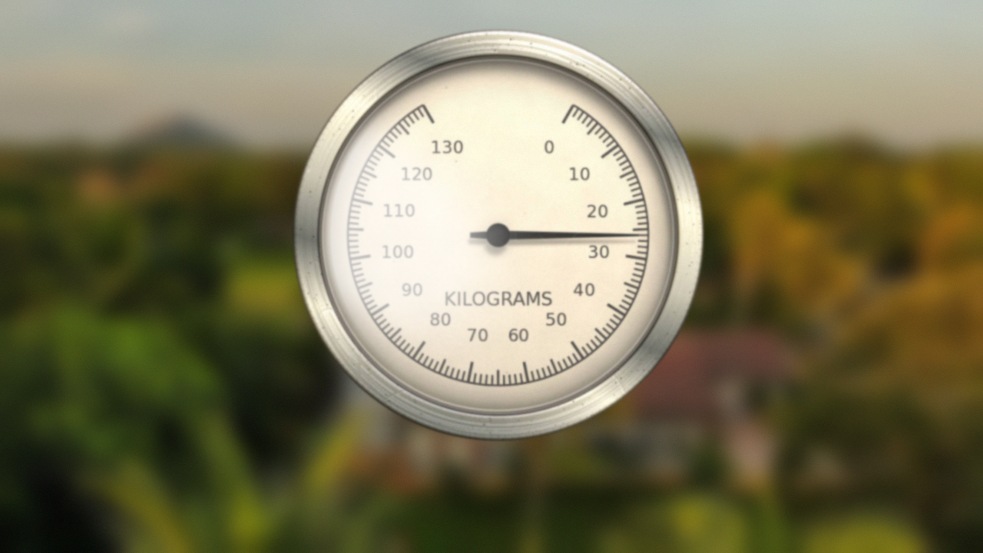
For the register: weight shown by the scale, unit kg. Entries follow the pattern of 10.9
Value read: 26
